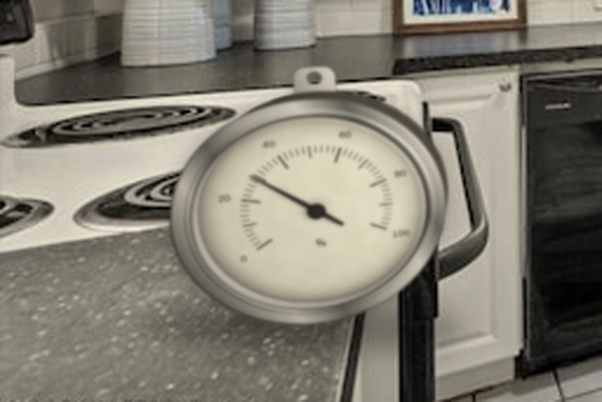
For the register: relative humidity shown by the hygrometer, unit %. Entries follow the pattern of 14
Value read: 30
